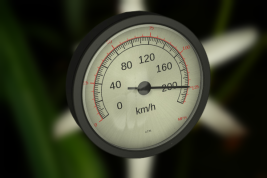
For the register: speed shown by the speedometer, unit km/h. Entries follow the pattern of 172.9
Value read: 200
